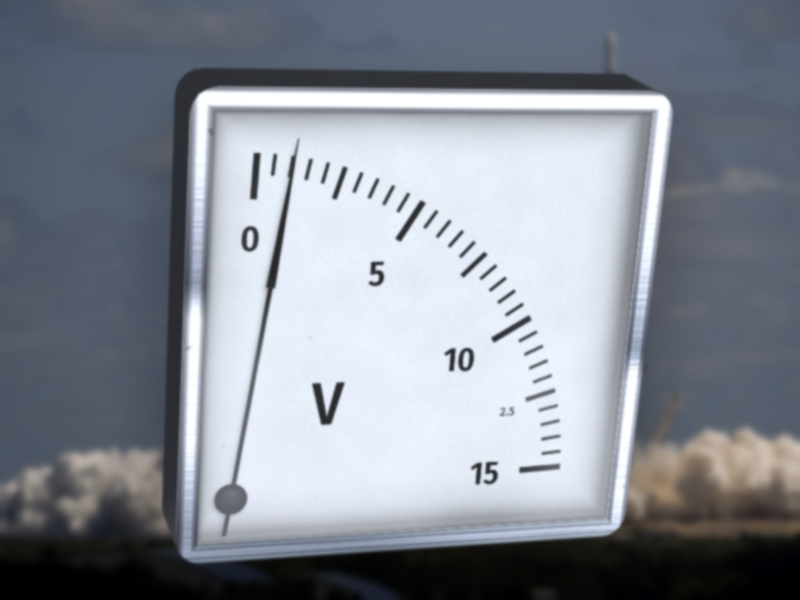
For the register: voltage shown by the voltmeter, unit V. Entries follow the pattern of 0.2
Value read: 1
